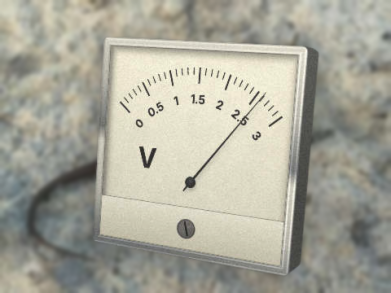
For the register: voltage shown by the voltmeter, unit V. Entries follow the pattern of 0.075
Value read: 2.6
